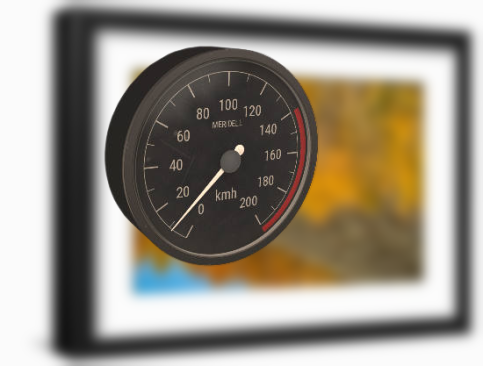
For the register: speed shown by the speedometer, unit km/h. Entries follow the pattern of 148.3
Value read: 10
